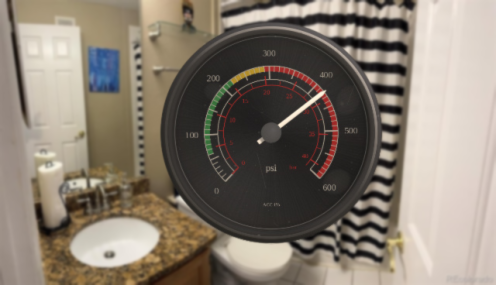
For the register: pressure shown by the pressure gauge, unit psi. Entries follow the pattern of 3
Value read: 420
